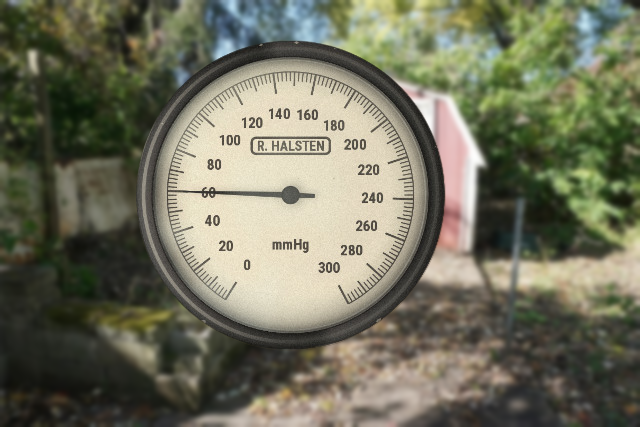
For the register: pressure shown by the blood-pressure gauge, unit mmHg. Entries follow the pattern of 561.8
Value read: 60
